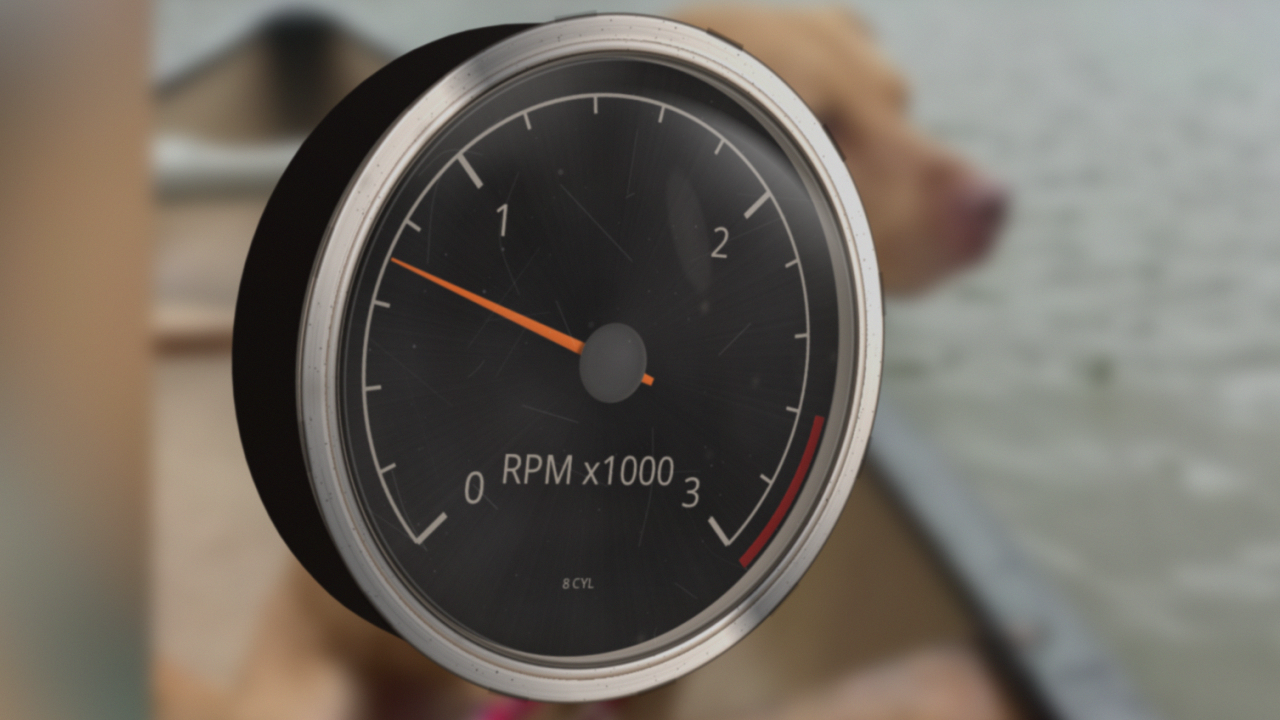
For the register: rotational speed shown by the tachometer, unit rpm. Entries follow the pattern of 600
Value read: 700
